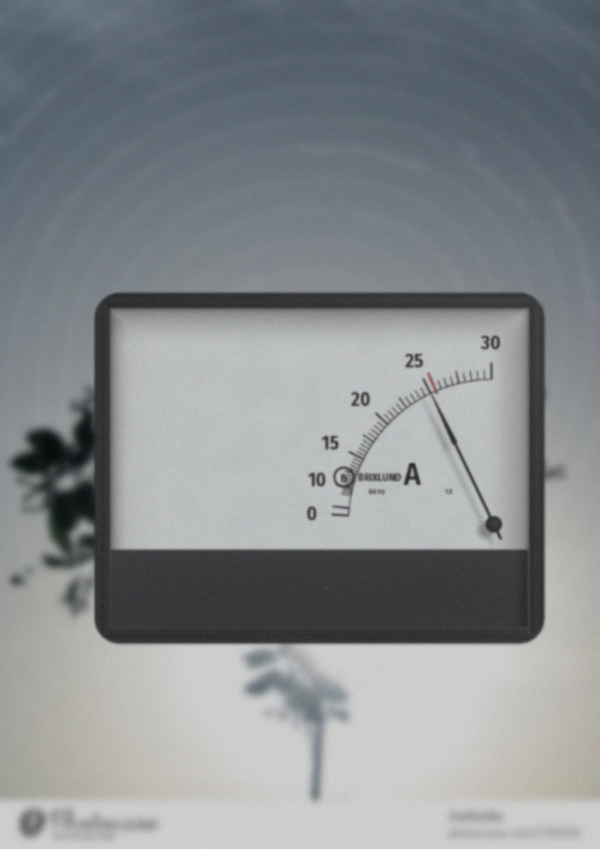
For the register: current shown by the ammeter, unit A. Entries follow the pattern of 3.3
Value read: 25
